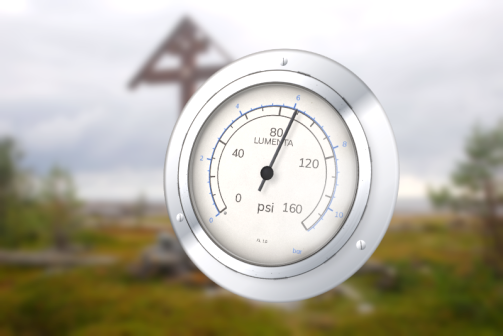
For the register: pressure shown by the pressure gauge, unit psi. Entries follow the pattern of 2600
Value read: 90
